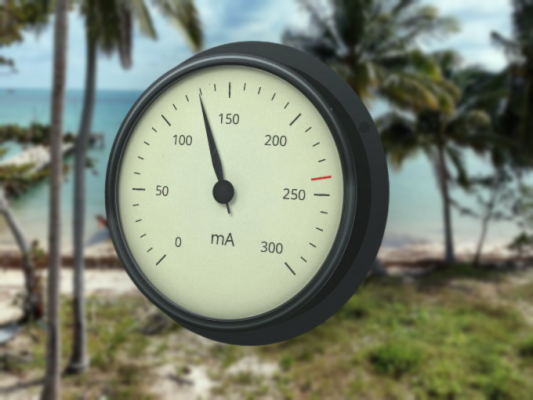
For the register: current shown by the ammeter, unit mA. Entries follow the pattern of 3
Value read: 130
